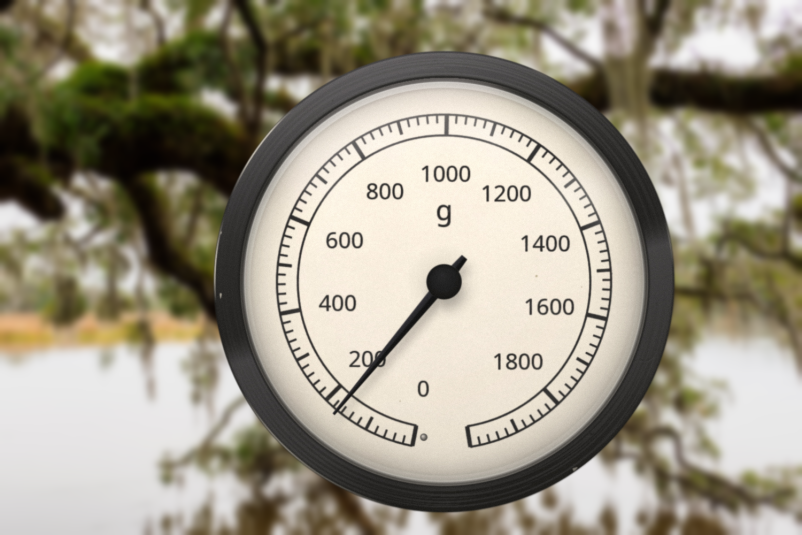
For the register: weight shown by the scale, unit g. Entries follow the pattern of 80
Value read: 170
